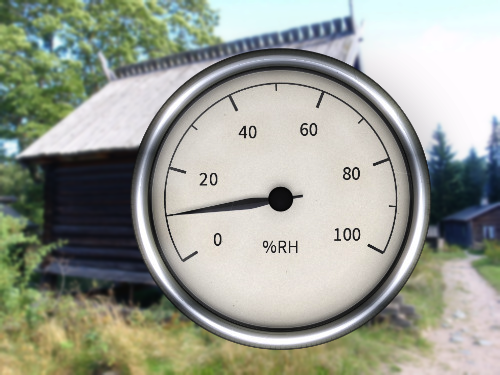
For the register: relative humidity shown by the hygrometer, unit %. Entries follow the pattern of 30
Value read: 10
